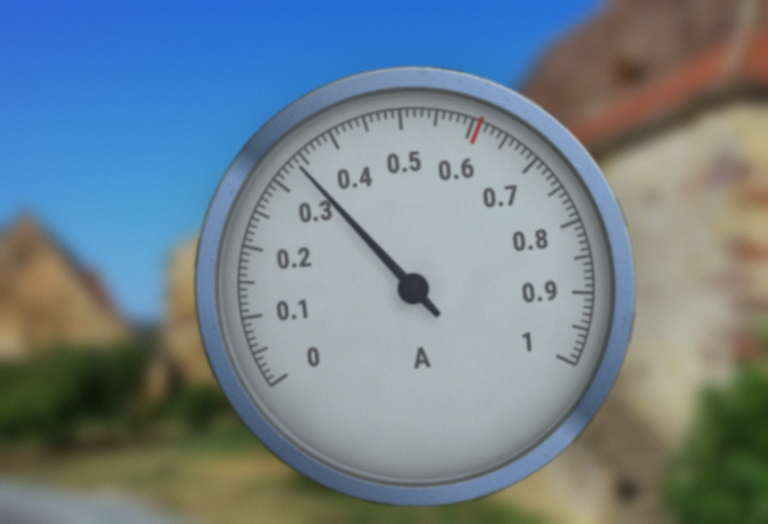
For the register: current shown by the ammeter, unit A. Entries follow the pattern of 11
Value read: 0.34
